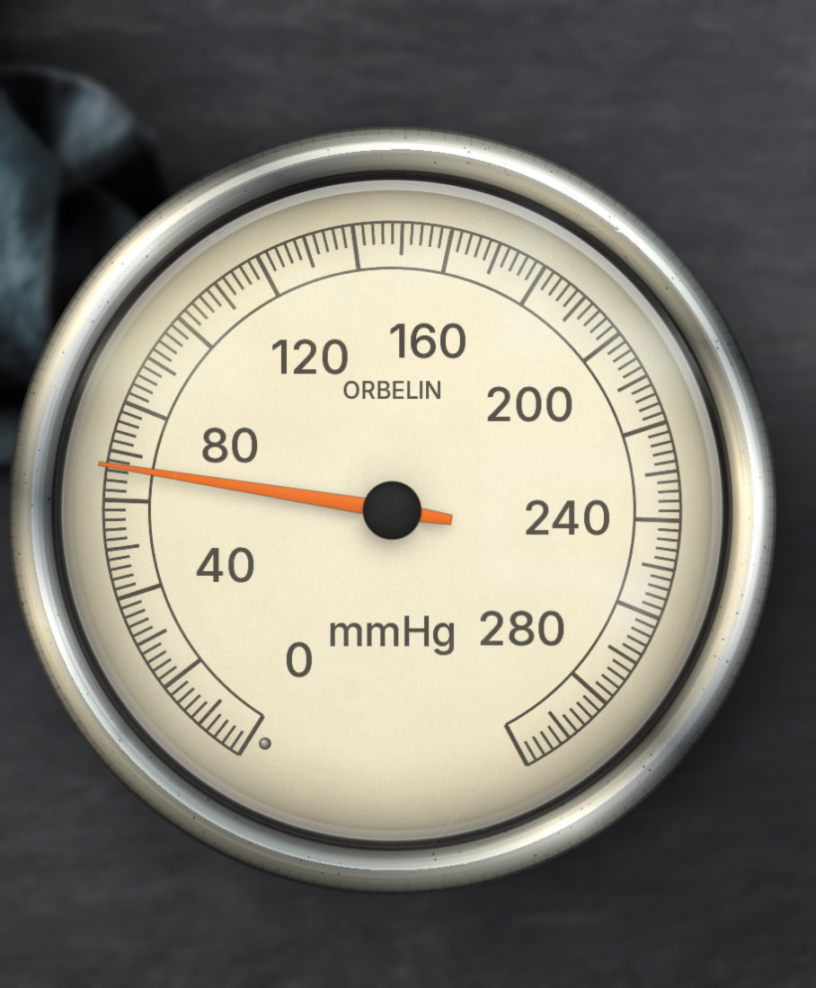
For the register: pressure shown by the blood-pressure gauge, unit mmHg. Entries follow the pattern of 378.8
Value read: 67
